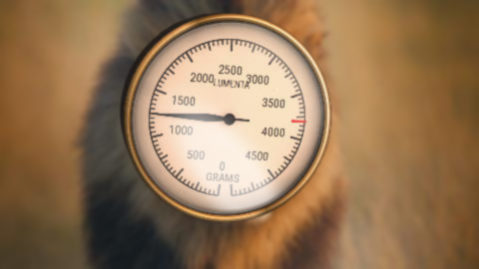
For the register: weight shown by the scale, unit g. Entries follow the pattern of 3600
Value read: 1250
